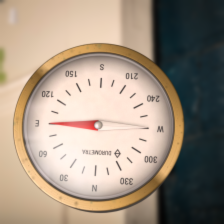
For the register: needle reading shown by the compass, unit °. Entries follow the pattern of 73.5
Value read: 90
